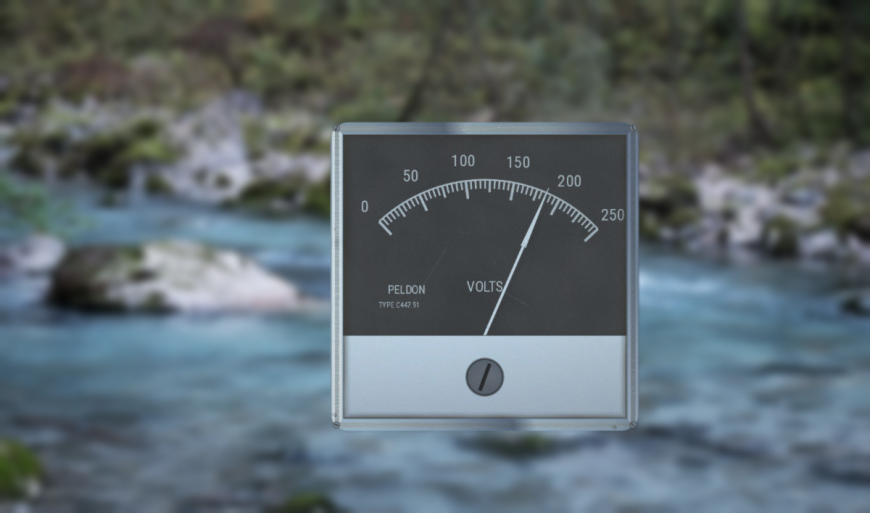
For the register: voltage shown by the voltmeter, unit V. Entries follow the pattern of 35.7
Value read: 185
